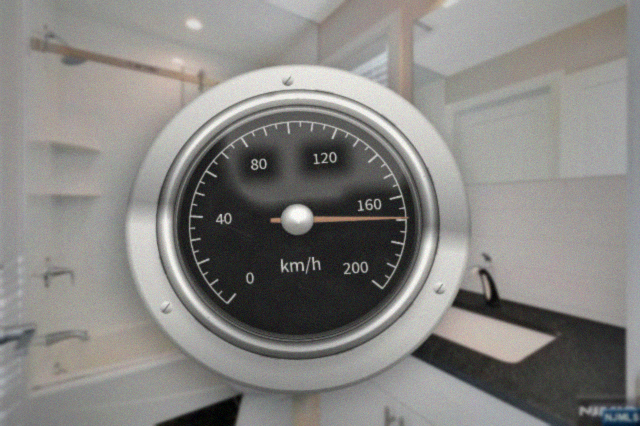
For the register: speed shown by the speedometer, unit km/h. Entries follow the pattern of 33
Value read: 170
